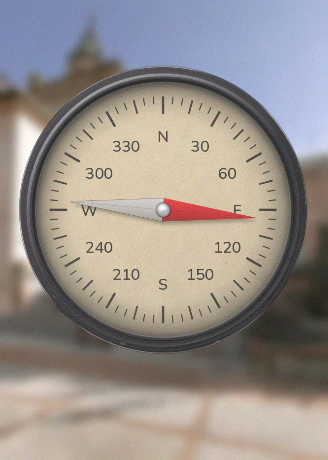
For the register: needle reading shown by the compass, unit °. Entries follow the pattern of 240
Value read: 95
